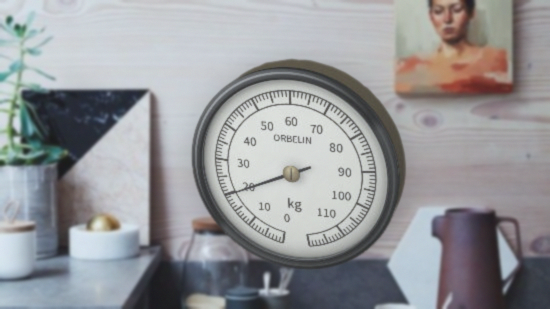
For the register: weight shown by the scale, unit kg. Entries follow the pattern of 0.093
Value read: 20
